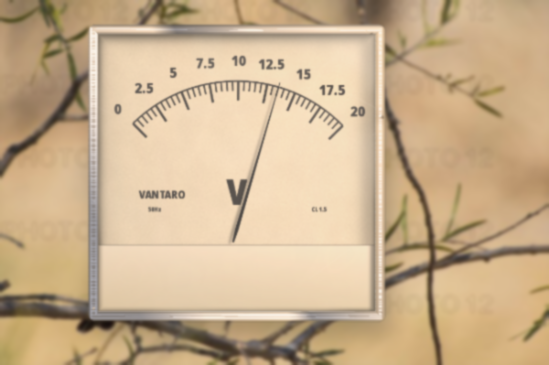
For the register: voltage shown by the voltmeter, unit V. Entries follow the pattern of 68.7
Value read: 13.5
